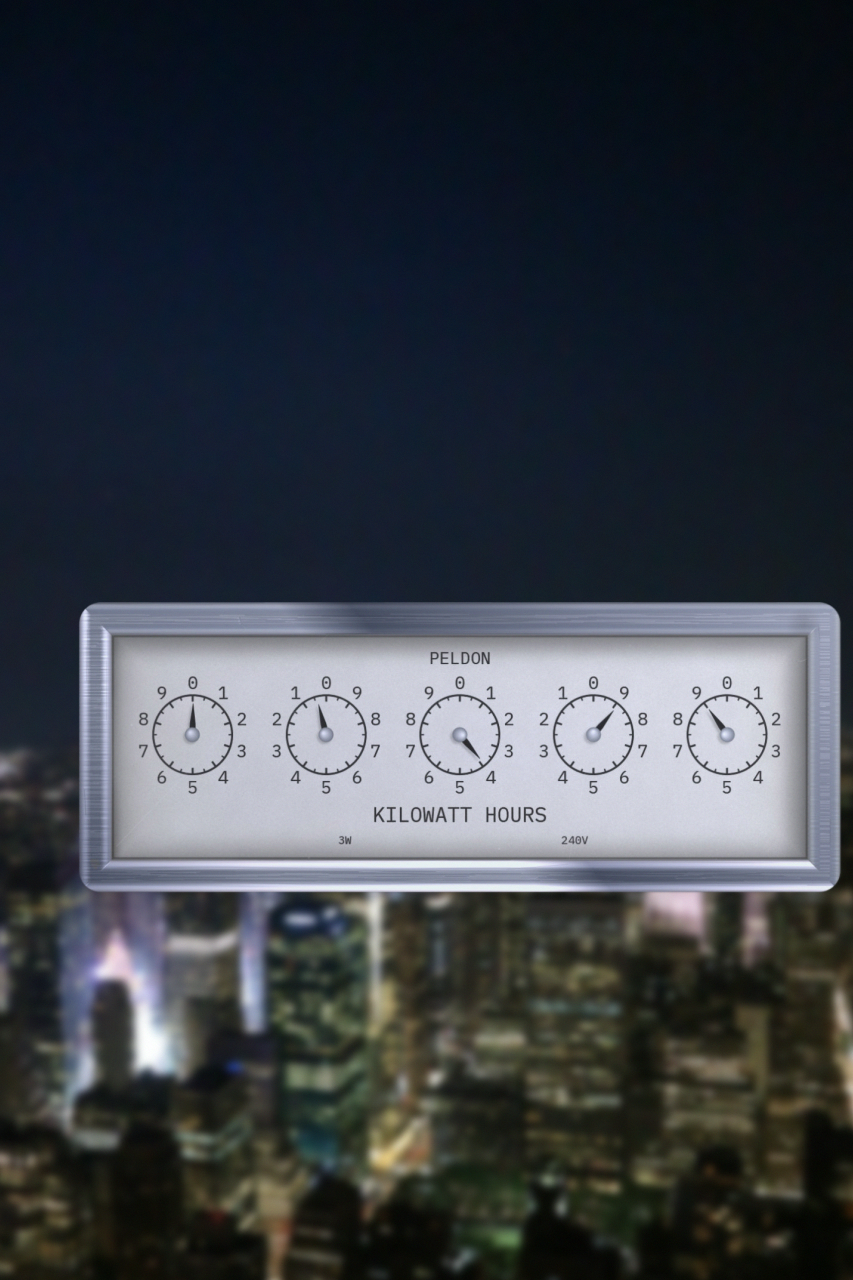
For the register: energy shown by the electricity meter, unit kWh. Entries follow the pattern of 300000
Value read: 389
